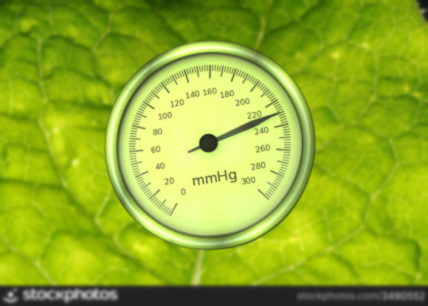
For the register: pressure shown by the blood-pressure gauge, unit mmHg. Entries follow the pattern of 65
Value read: 230
